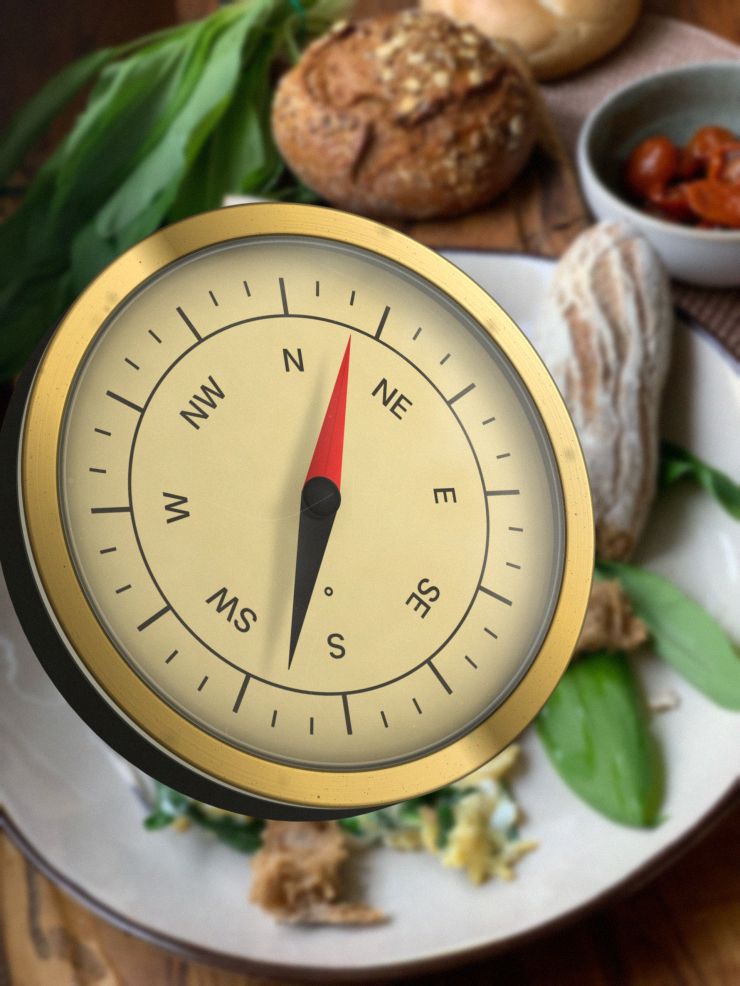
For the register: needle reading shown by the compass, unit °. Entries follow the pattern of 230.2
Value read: 20
